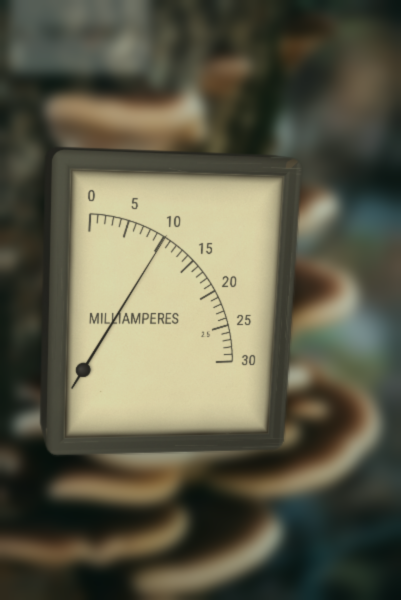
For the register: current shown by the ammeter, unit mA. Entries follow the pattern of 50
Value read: 10
